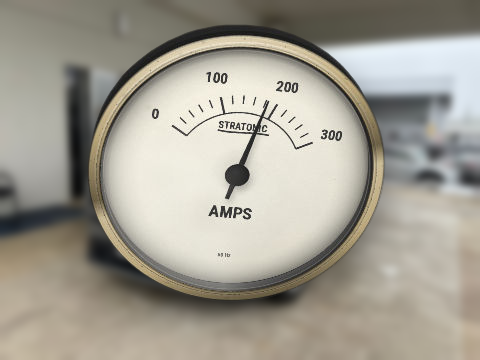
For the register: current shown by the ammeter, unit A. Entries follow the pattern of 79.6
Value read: 180
